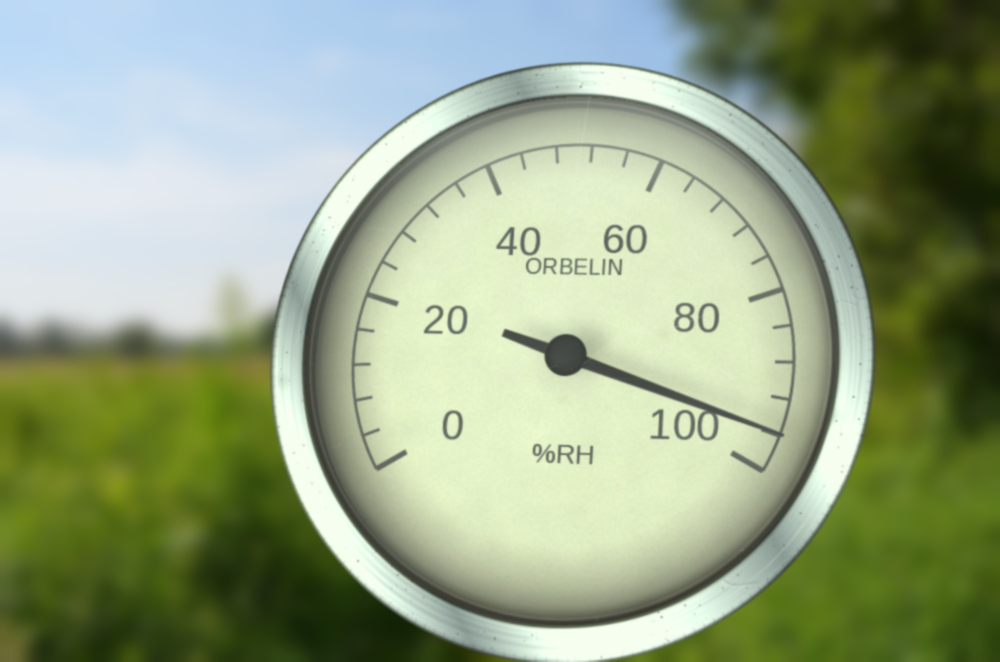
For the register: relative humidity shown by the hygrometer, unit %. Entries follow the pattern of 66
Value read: 96
